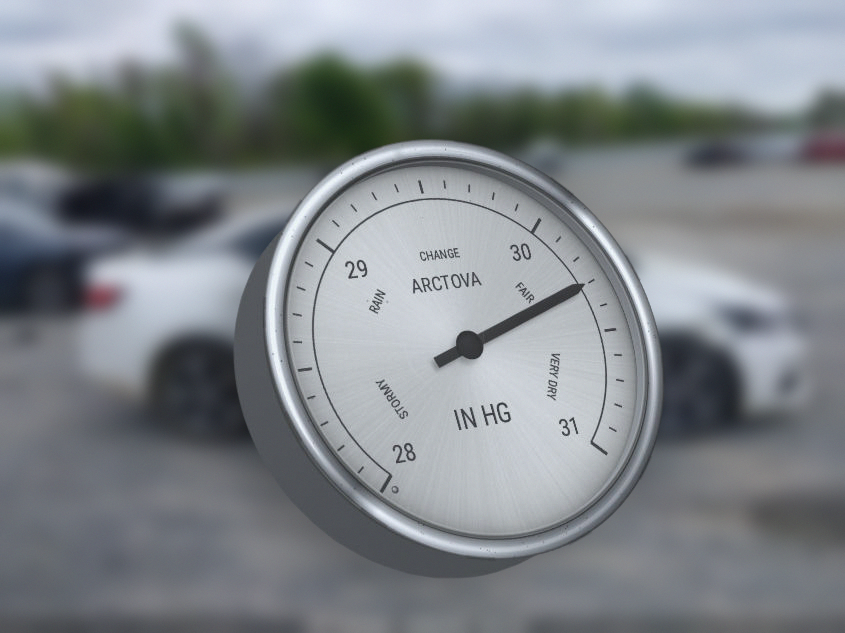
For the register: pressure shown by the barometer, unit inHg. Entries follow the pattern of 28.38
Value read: 30.3
